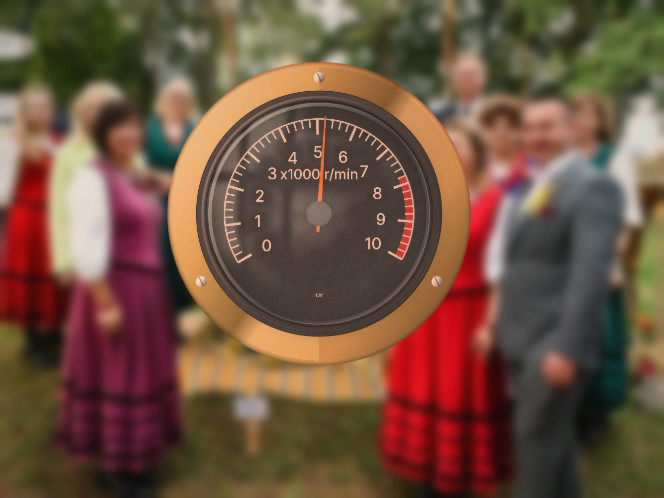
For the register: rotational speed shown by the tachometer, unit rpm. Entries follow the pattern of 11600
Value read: 5200
